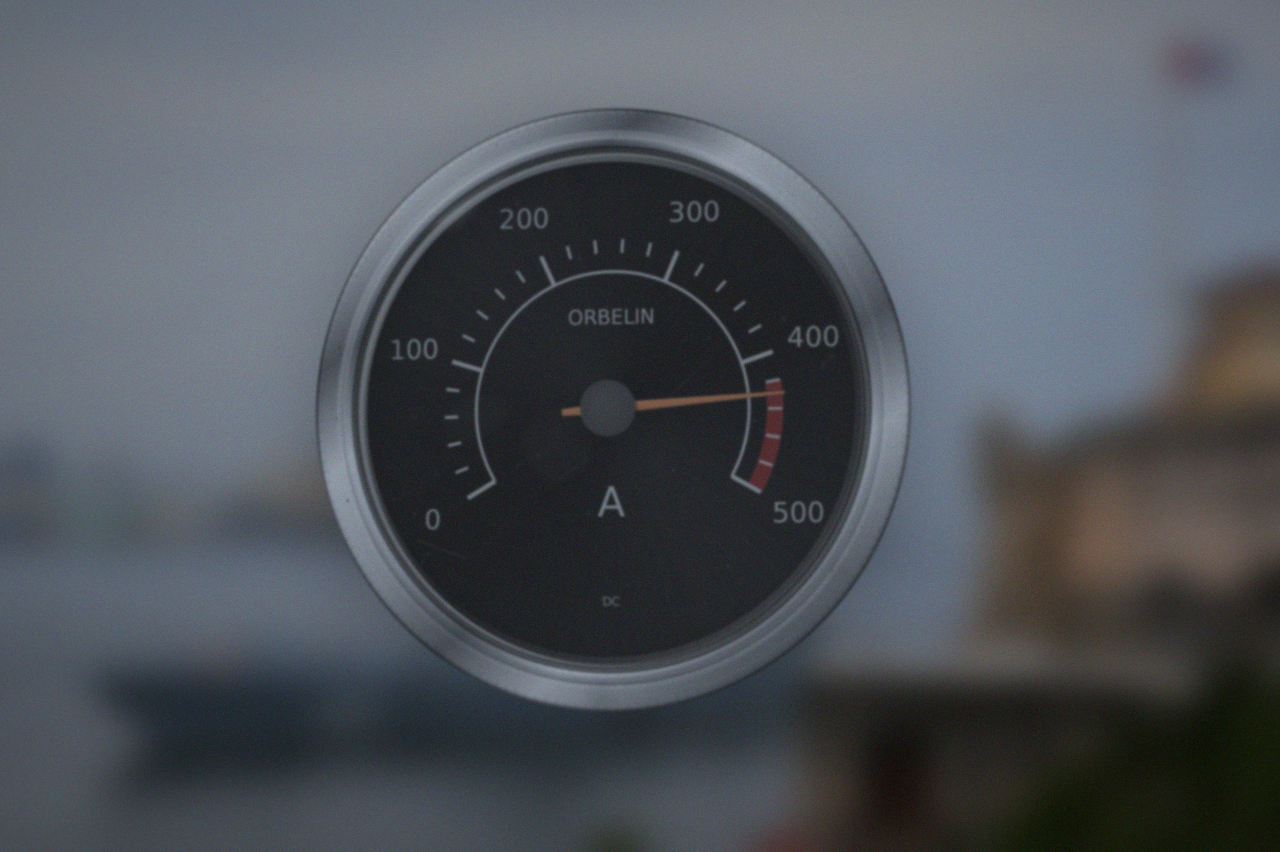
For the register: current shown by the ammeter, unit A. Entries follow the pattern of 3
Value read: 430
